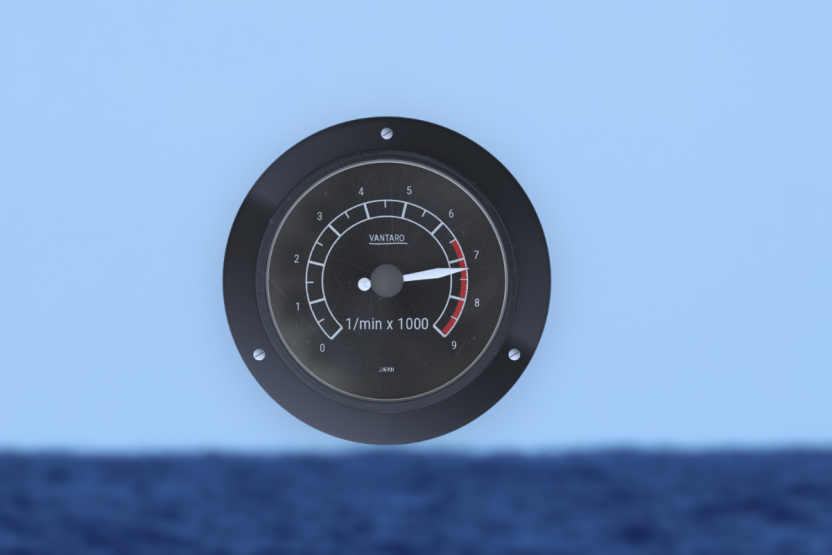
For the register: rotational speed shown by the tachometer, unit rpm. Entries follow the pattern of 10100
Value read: 7250
